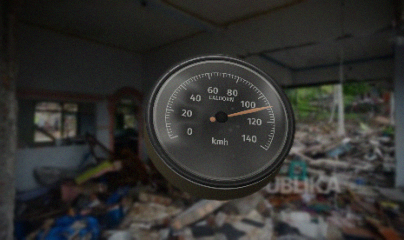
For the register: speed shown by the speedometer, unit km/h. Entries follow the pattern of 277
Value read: 110
